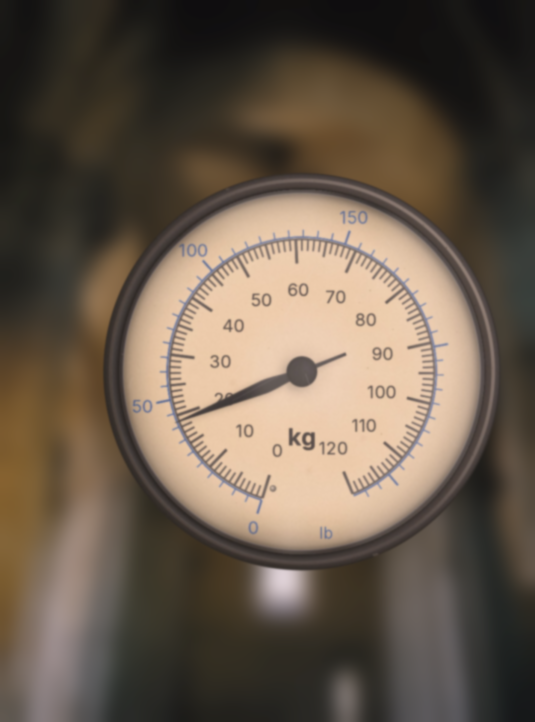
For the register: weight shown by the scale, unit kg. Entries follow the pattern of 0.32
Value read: 19
